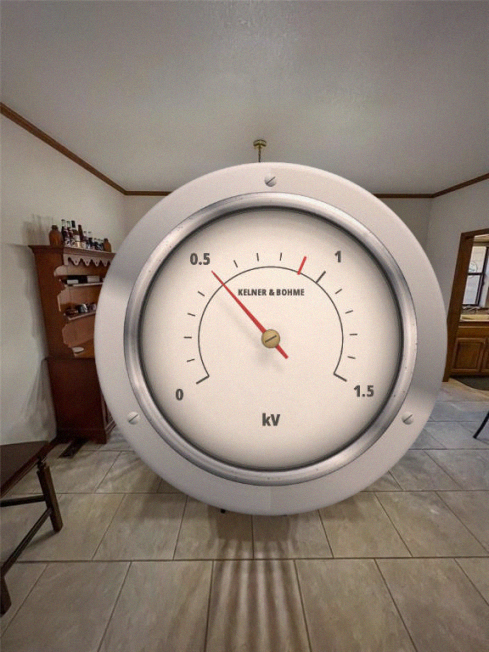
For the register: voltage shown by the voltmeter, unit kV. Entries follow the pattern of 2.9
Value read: 0.5
